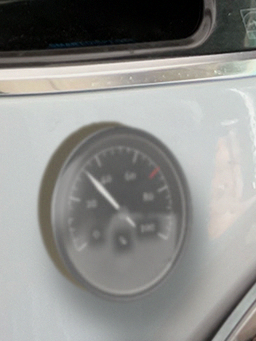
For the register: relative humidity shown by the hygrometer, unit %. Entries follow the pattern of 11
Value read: 32
